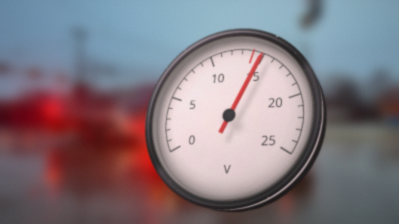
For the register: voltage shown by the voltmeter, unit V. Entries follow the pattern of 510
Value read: 15
